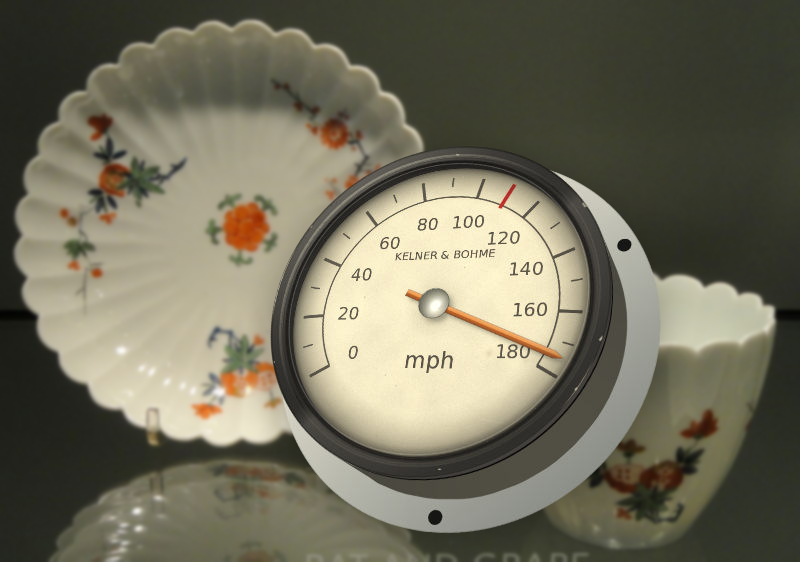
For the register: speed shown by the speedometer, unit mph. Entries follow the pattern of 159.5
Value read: 175
